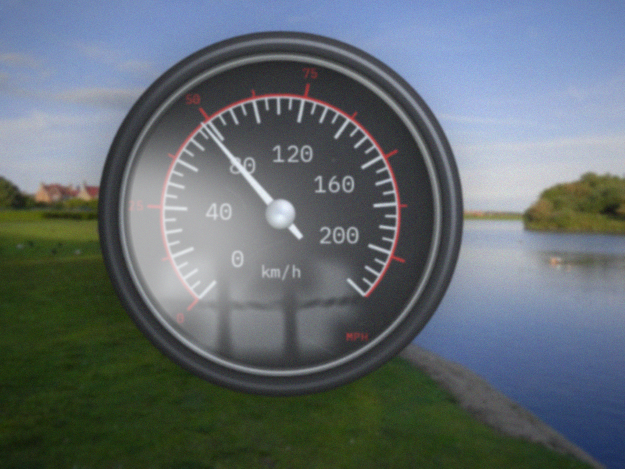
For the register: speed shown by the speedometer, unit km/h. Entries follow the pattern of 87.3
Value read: 77.5
